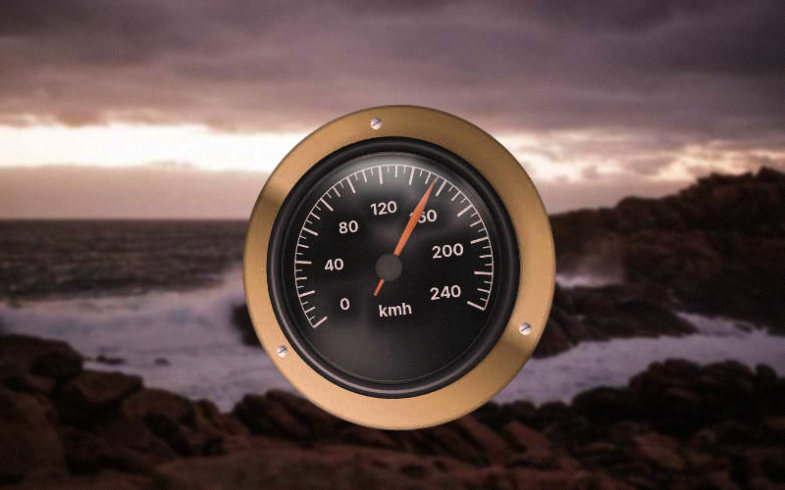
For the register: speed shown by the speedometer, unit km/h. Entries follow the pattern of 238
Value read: 155
